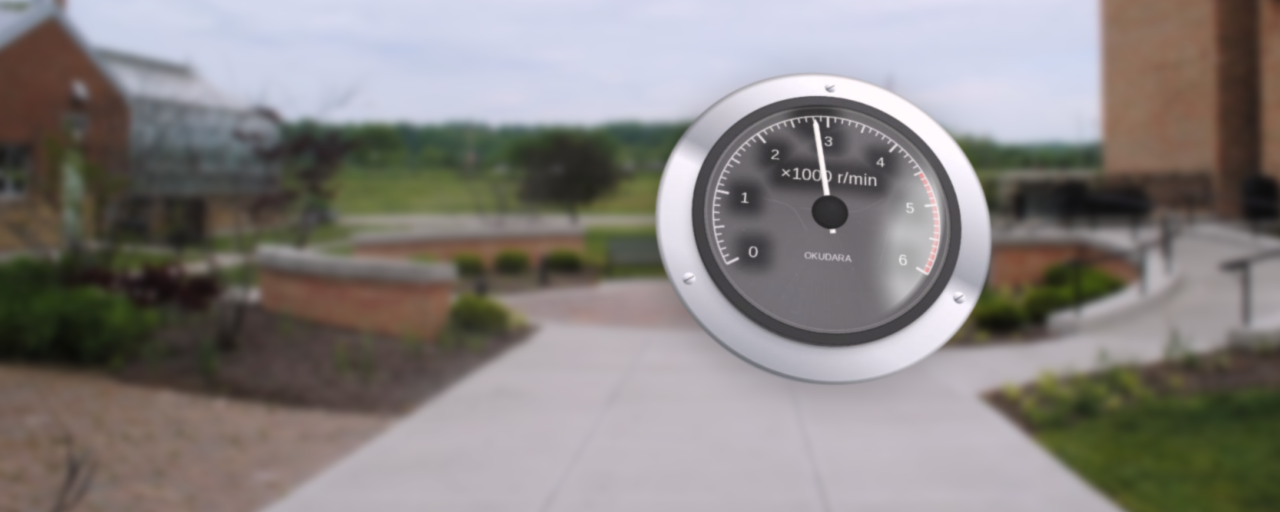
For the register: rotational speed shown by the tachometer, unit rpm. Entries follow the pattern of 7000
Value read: 2800
